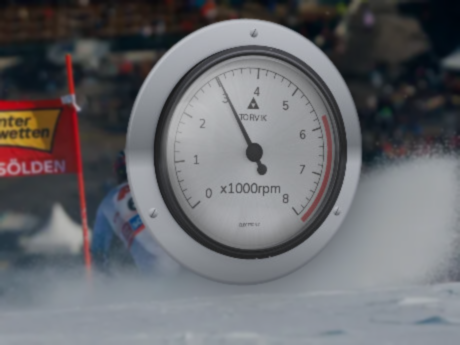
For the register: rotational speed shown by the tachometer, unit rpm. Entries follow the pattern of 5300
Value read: 3000
